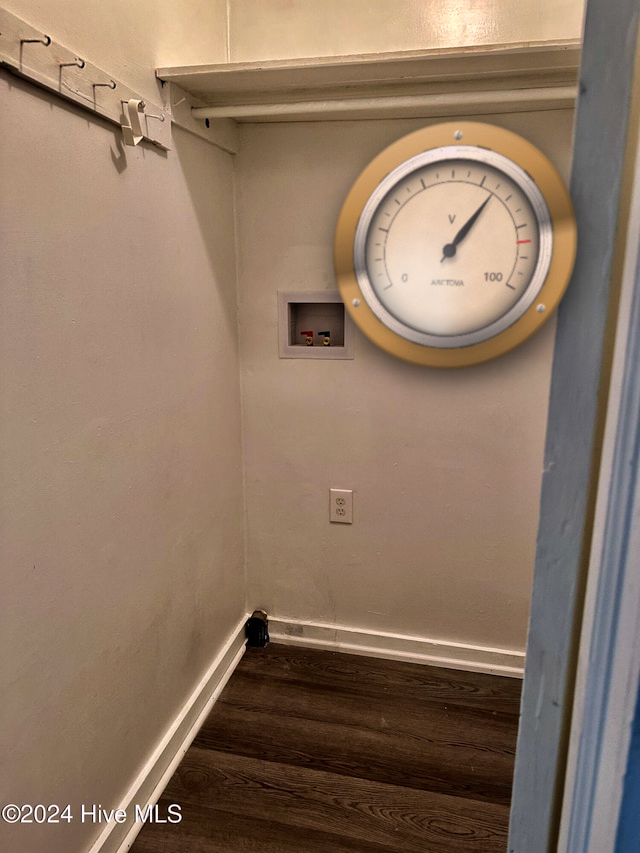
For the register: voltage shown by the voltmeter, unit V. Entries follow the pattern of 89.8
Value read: 65
